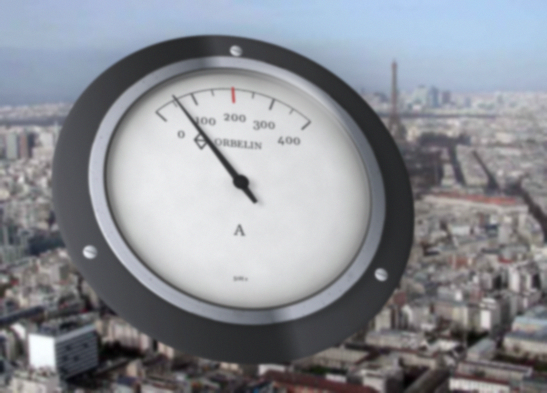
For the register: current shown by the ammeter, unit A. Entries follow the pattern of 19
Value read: 50
